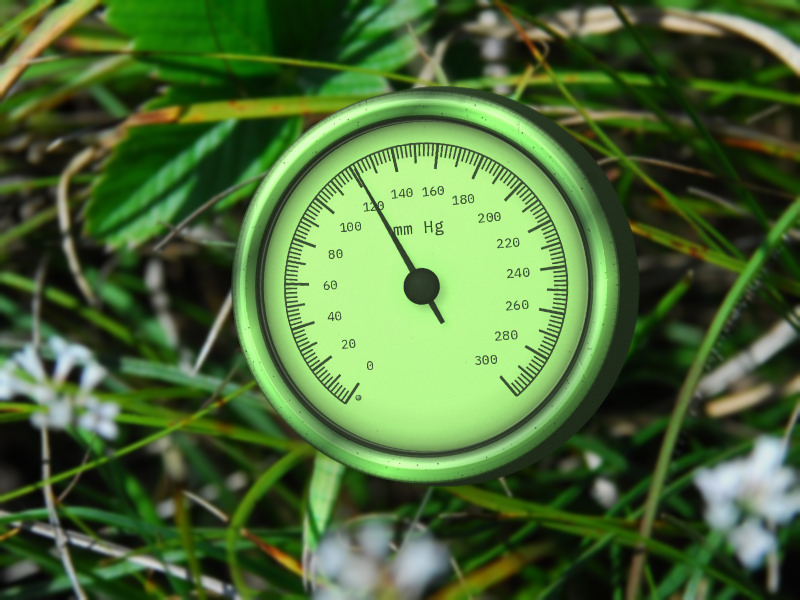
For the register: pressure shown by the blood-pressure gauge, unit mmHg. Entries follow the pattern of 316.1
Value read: 122
